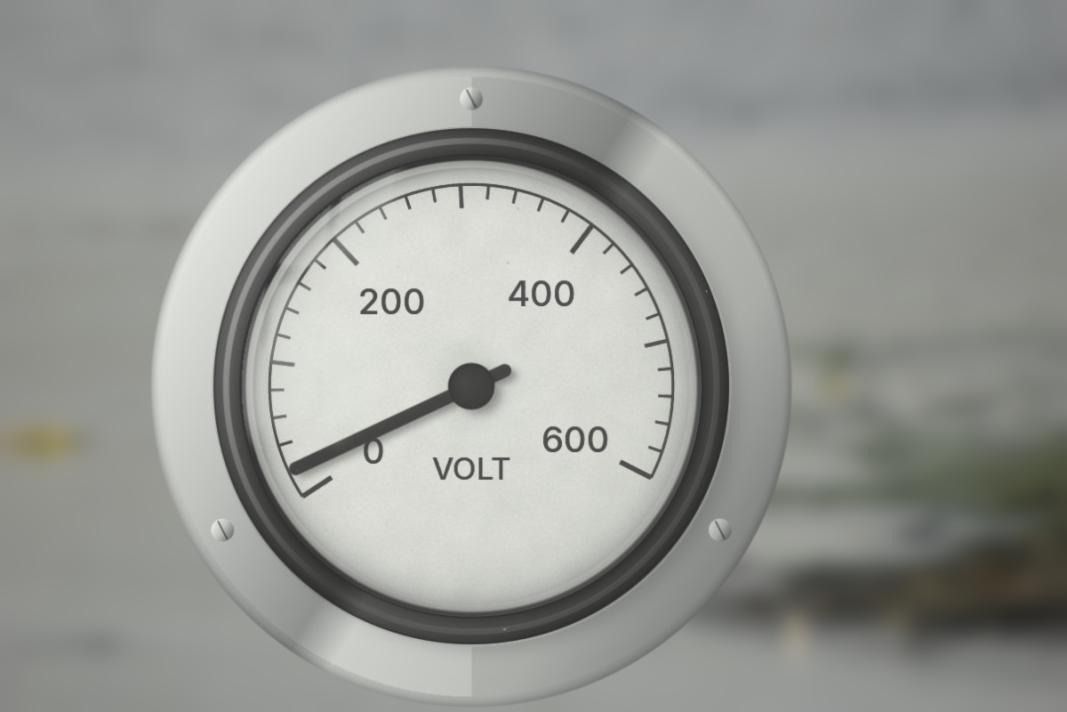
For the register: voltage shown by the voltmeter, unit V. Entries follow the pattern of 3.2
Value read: 20
